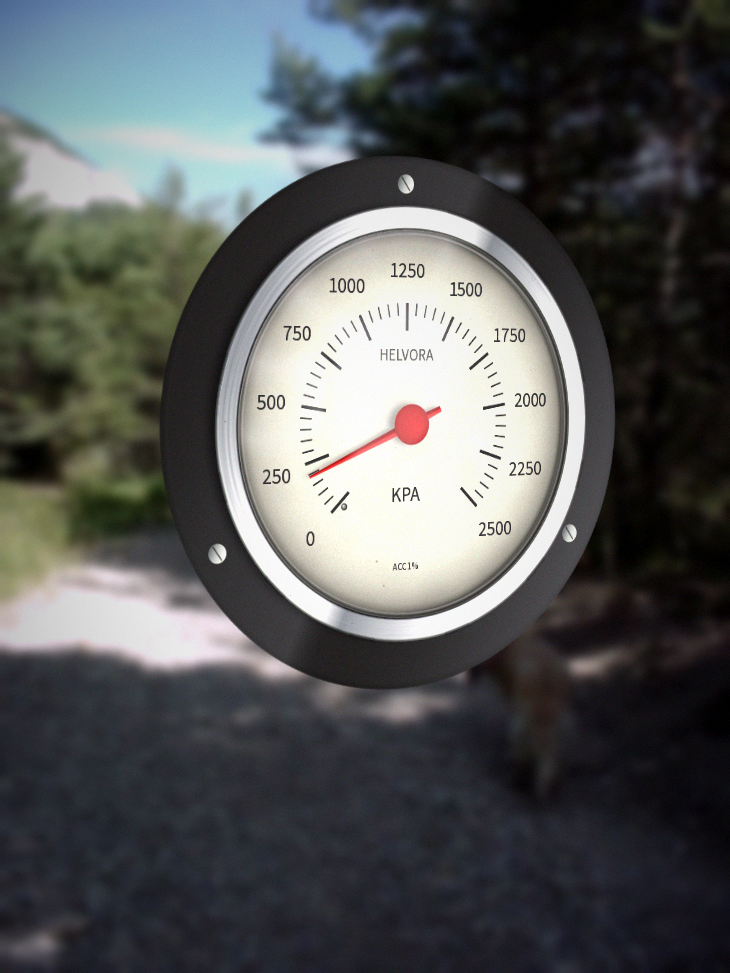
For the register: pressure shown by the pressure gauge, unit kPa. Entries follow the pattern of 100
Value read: 200
